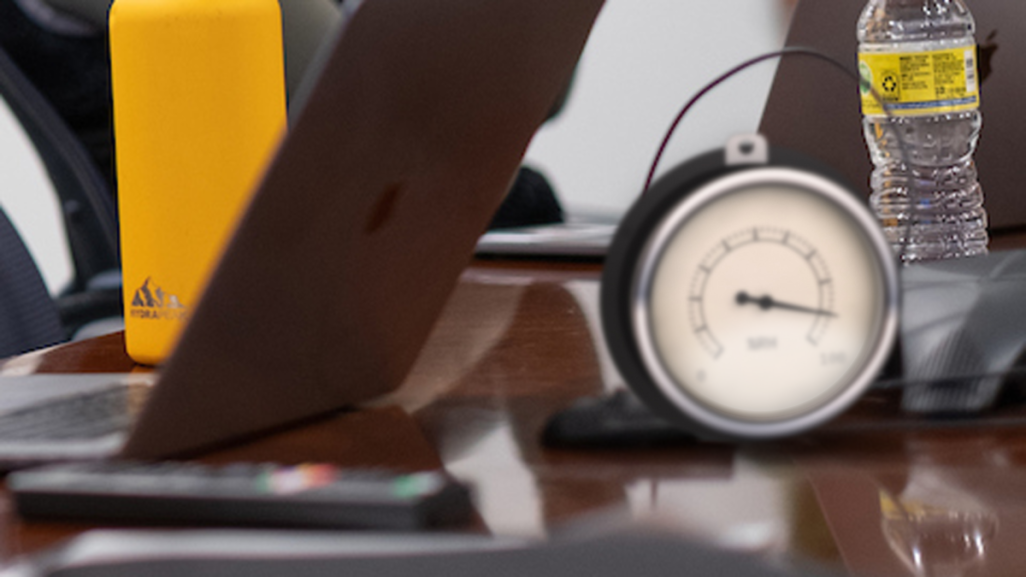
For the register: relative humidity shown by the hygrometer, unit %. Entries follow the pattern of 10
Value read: 90
